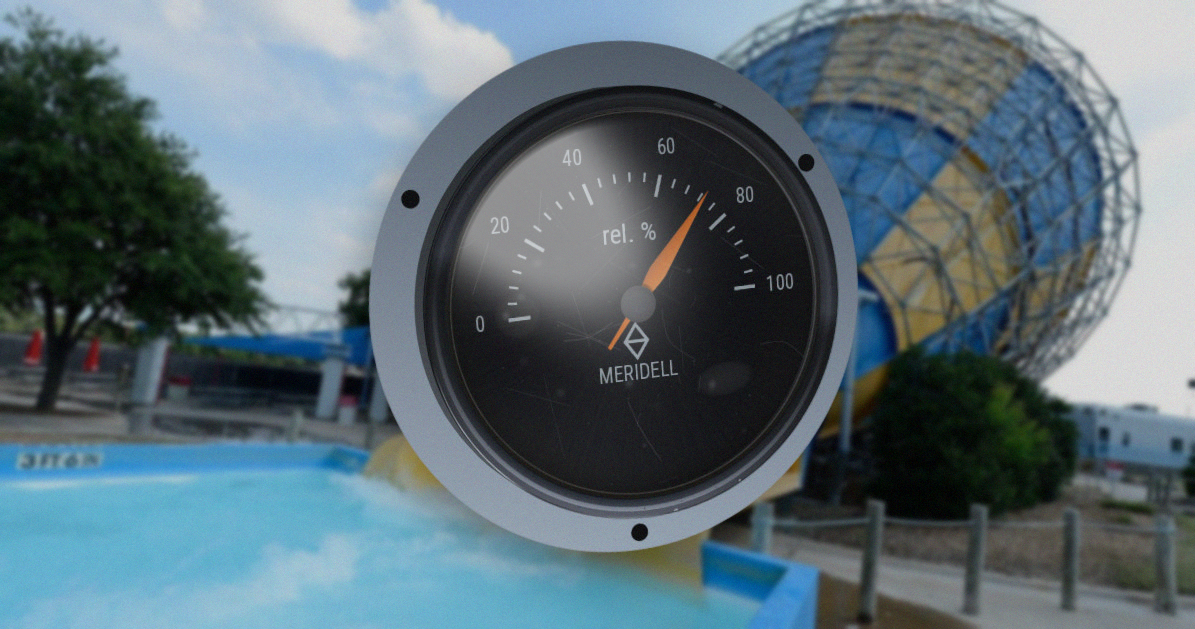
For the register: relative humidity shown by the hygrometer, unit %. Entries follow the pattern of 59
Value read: 72
